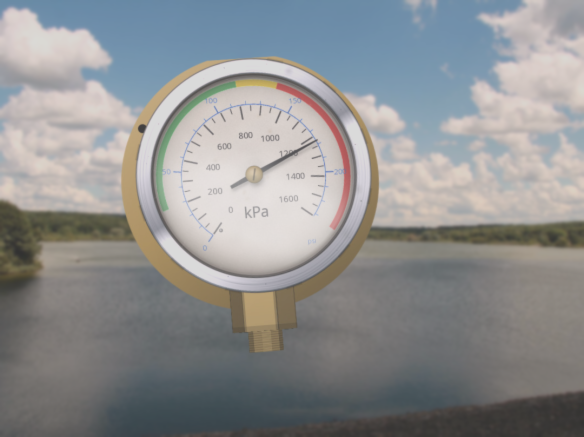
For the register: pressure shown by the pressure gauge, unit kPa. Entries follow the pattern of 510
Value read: 1225
